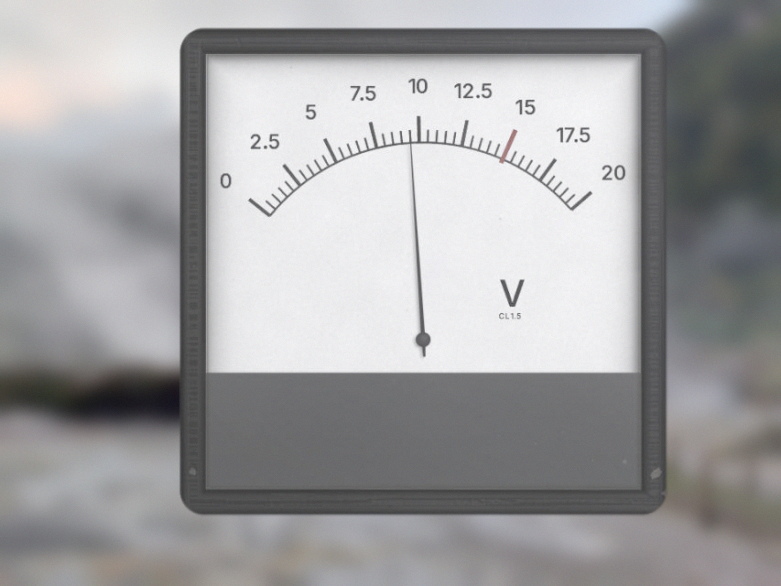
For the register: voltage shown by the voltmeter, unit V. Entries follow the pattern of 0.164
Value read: 9.5
